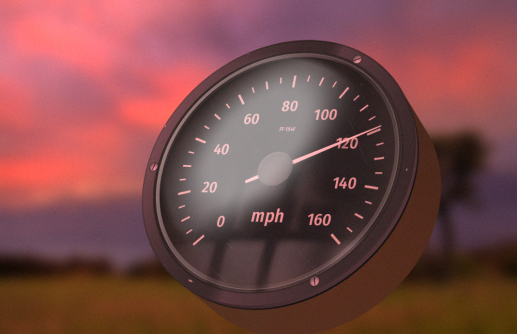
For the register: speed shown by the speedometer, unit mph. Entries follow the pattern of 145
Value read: 120
